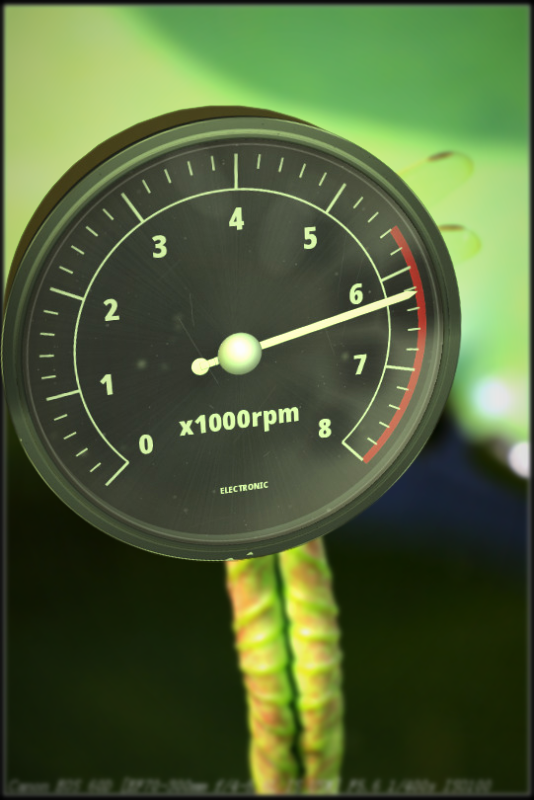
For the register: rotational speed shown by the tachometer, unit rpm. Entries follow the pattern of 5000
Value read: 6200
